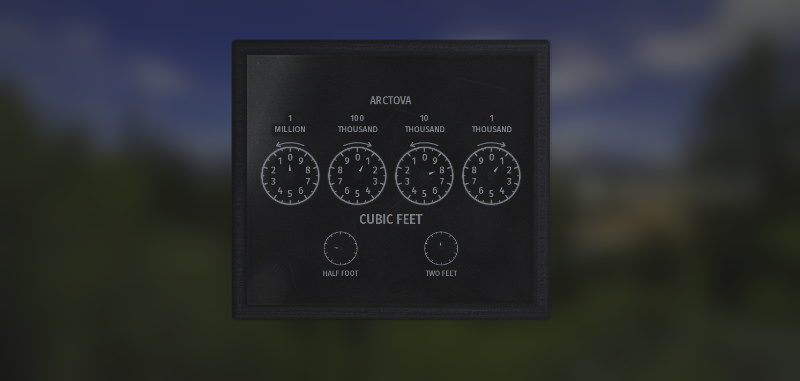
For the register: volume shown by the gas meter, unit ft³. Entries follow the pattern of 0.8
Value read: 8100
